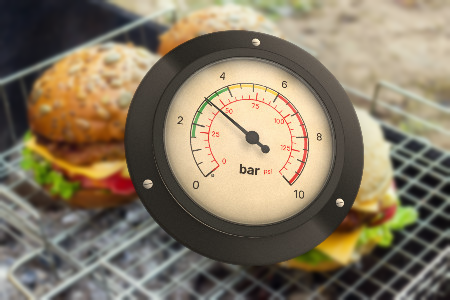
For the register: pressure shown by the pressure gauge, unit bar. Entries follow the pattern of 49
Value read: 3
